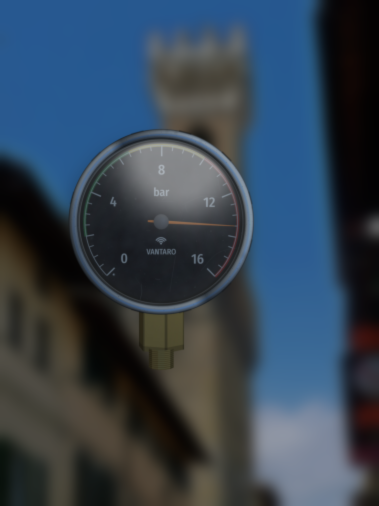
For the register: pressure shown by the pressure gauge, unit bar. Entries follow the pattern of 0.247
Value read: 13.5
